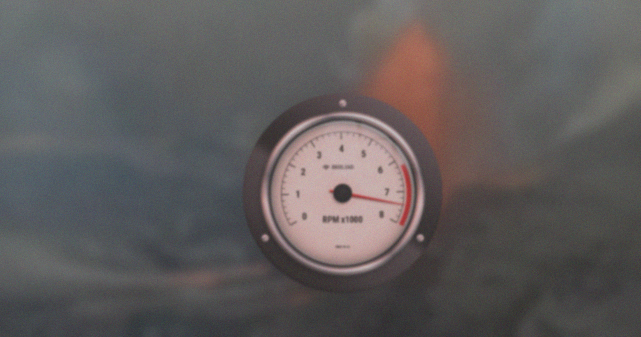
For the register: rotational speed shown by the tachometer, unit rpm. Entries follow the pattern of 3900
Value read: 7400
